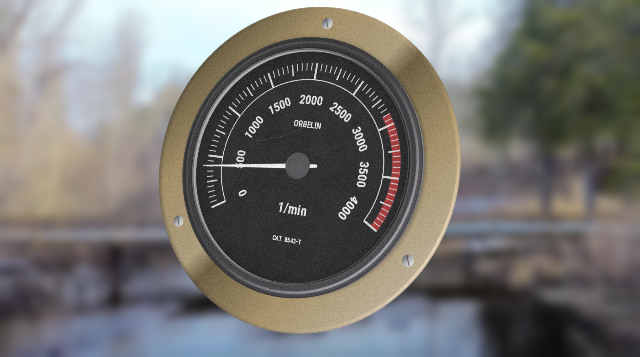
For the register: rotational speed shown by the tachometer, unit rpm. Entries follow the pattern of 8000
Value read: 400
